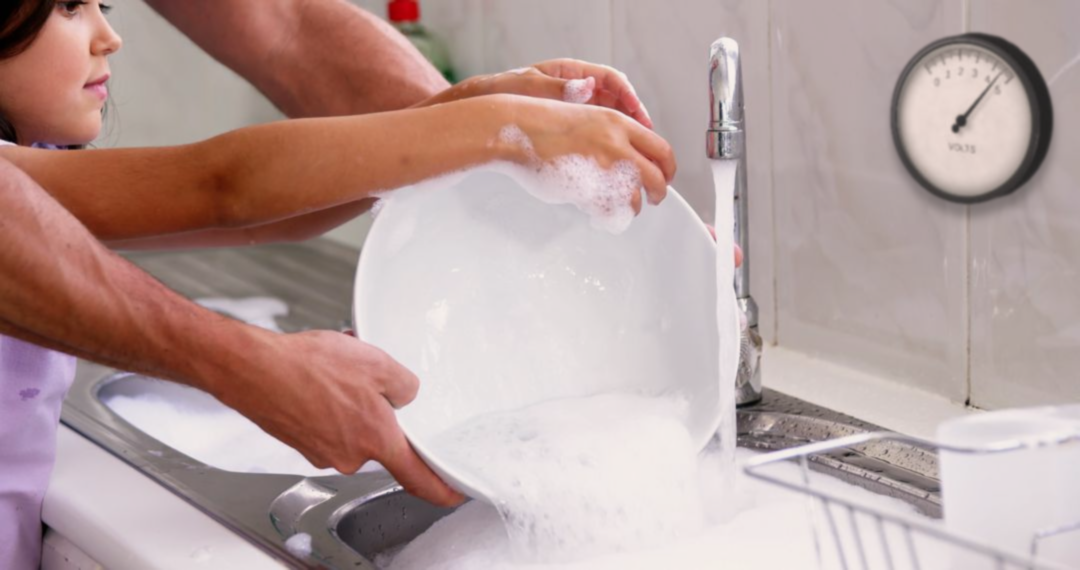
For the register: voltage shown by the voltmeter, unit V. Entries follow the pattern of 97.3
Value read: 4.5
